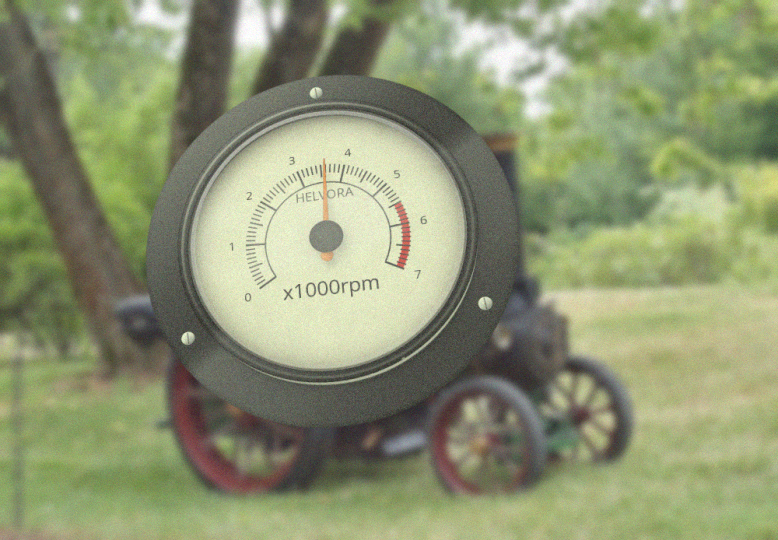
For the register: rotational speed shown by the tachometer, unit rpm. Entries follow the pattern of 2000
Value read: 3600
